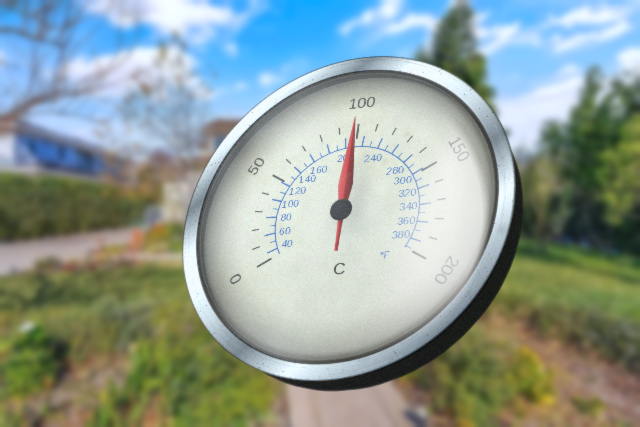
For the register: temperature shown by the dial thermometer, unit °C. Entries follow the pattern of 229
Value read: 100
